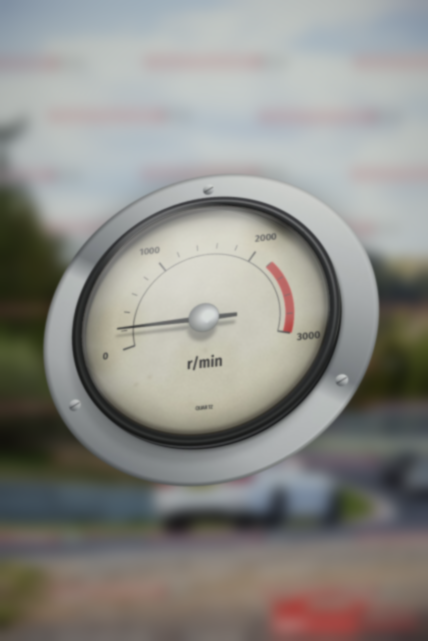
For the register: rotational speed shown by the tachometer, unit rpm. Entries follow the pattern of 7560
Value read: 200
